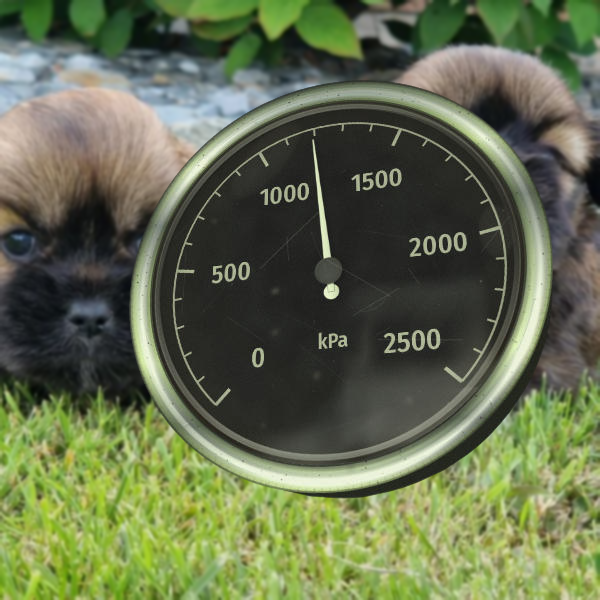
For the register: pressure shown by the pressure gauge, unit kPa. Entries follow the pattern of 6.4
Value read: 1200
